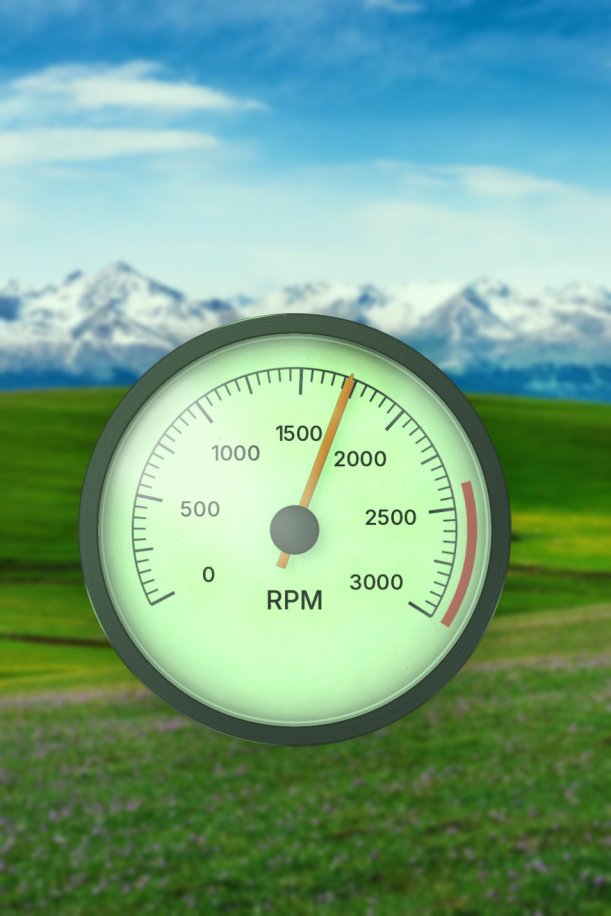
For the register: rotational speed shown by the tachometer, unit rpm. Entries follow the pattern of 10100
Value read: 1725
